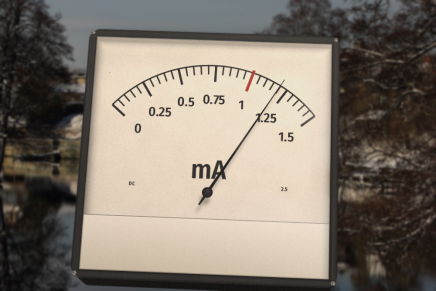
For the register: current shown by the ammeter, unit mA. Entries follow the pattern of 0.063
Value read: 1.2
